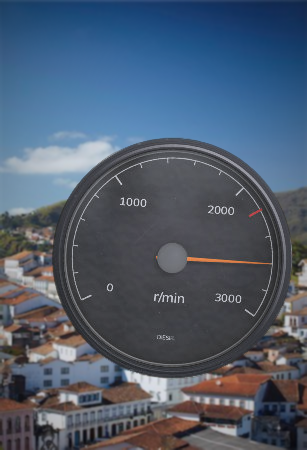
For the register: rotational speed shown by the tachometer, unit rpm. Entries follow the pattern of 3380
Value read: 2600
